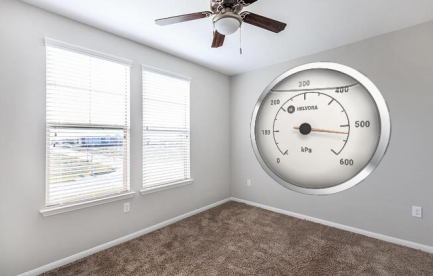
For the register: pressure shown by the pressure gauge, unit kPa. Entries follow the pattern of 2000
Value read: 525
